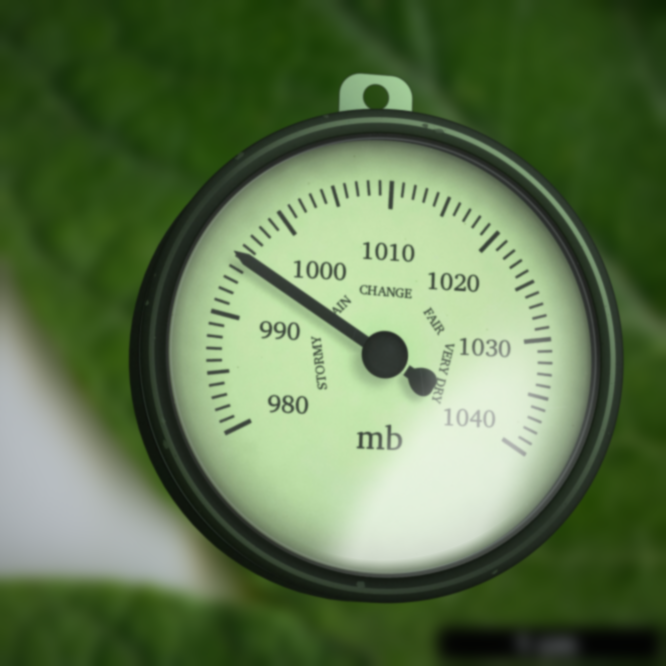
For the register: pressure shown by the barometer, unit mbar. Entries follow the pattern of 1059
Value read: 995
